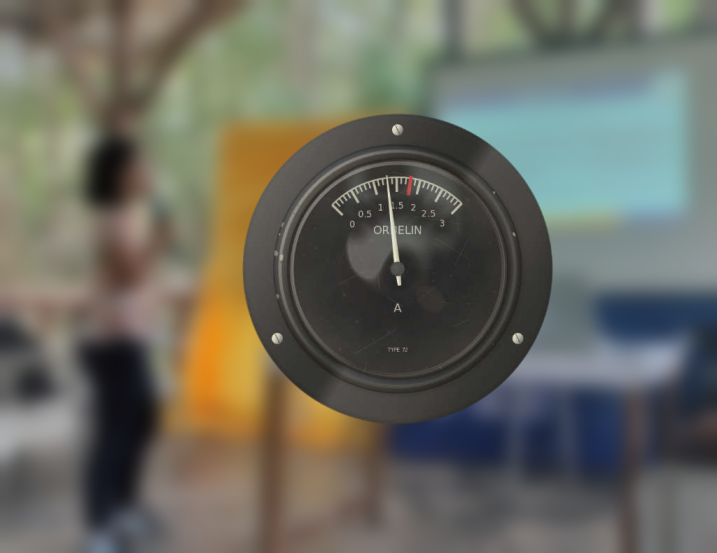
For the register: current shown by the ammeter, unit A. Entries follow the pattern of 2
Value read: 1.3
